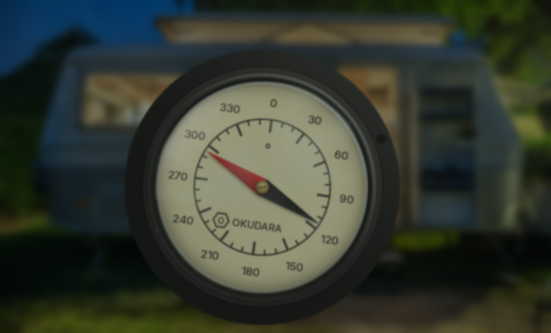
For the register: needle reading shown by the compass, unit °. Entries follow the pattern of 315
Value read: 295
